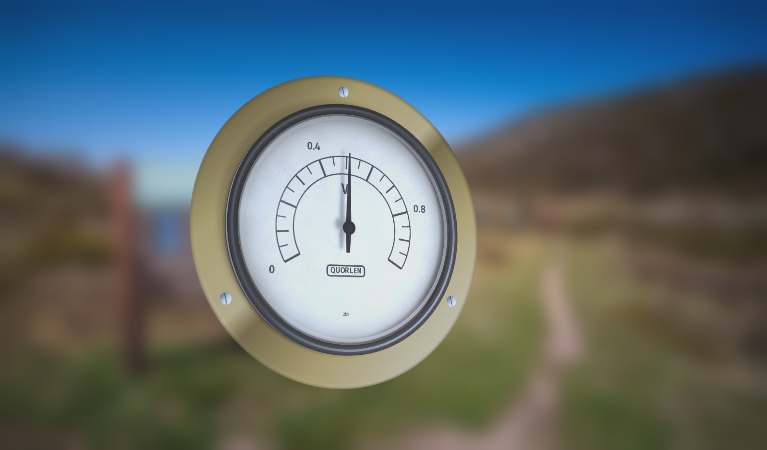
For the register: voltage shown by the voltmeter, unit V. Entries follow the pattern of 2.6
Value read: 0.5
